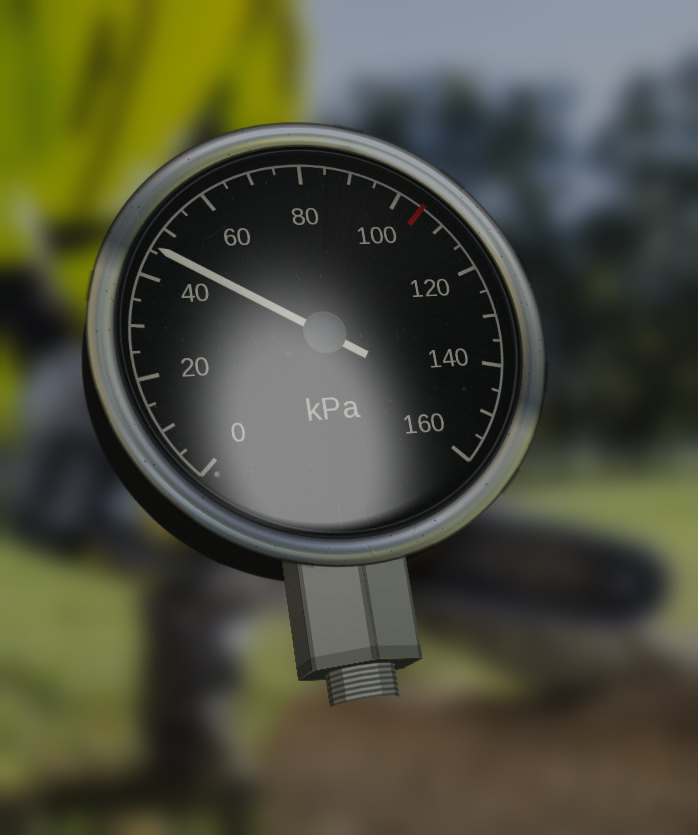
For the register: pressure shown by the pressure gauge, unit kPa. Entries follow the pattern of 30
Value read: 45
